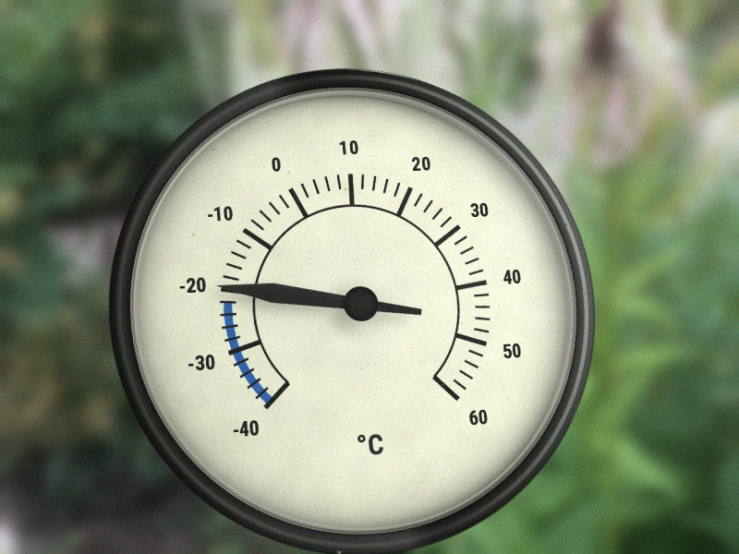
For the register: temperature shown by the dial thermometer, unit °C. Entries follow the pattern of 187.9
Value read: -20
